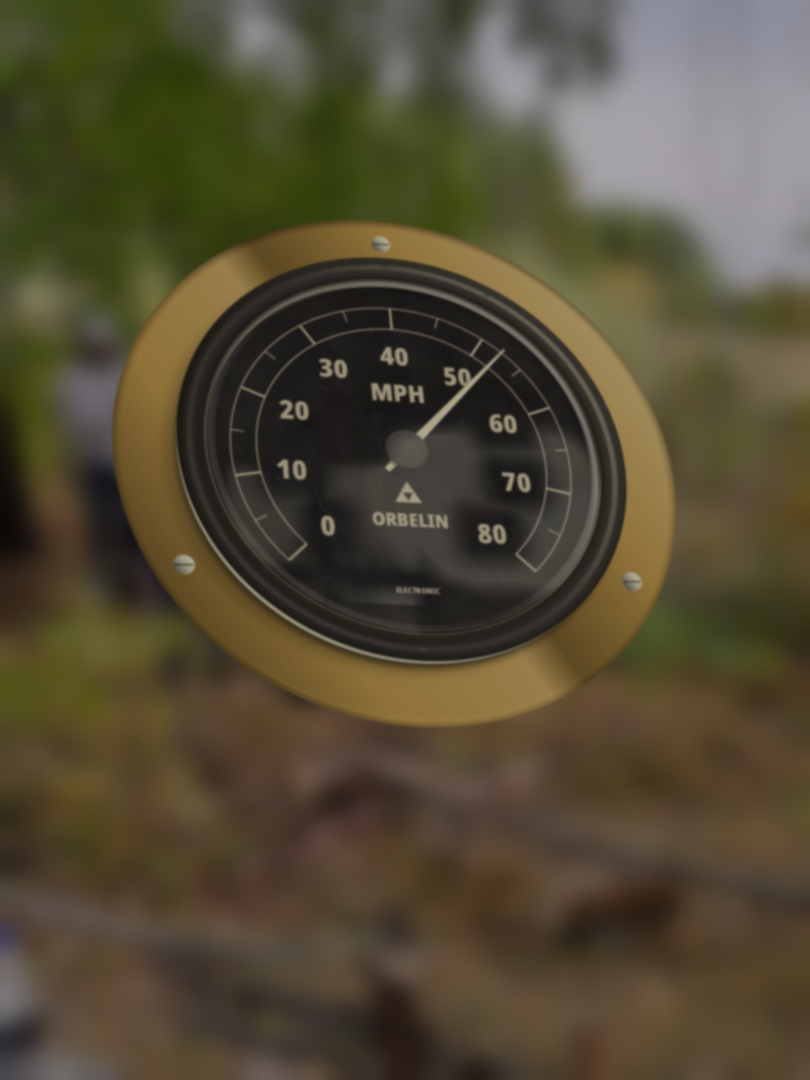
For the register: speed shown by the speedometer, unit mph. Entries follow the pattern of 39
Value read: 52.5
